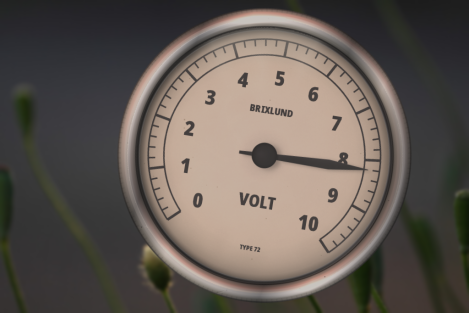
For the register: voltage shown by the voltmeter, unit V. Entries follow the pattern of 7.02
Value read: 8.2
